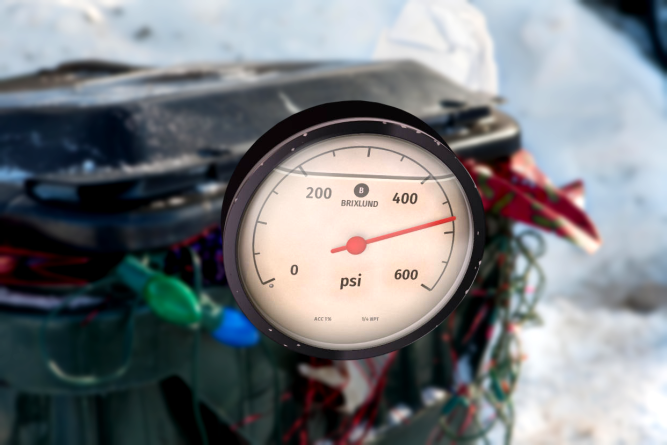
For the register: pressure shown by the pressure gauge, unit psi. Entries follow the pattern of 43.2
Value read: 475
